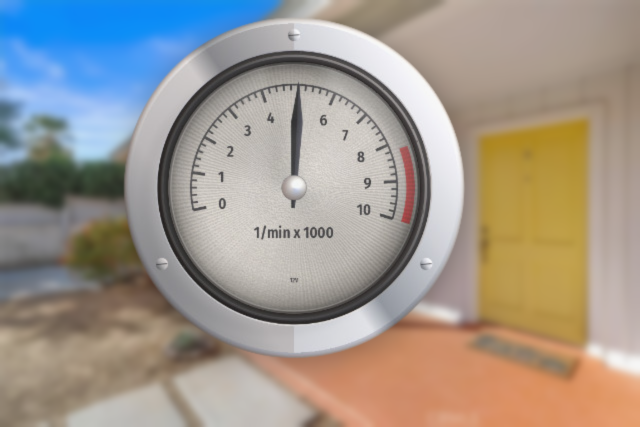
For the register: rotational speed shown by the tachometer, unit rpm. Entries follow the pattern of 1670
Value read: 5000
